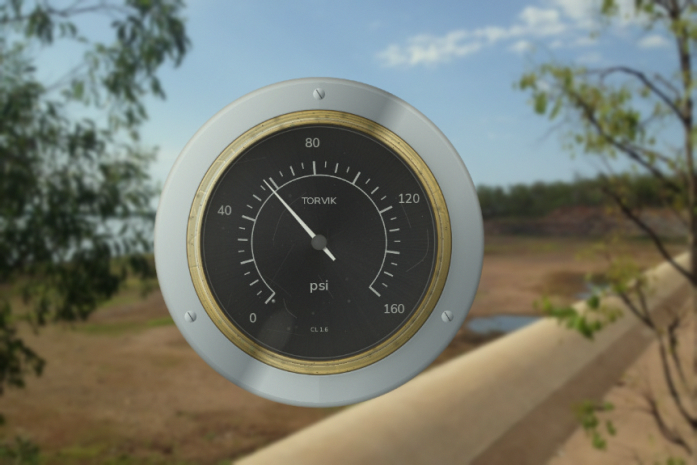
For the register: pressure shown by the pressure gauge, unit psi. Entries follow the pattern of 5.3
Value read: 57.5
